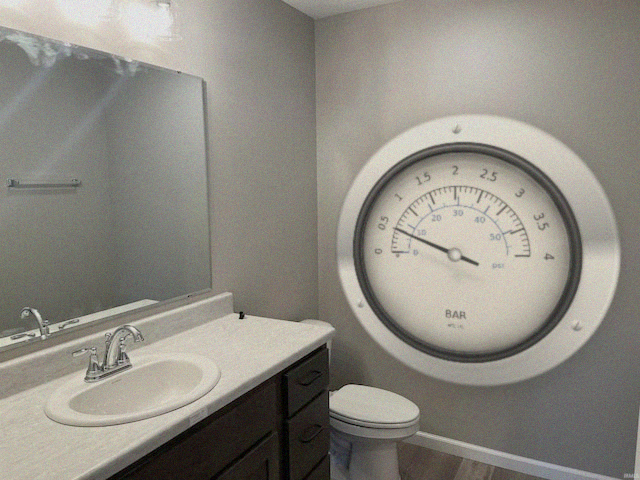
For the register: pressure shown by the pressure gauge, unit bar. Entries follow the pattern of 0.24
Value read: 0.5
